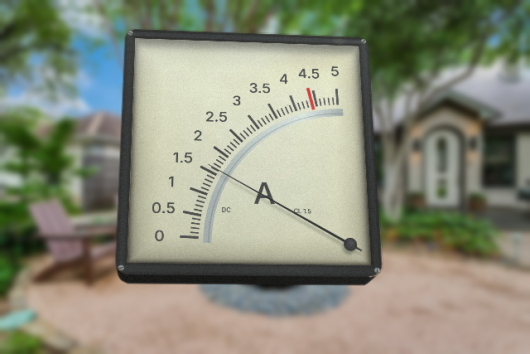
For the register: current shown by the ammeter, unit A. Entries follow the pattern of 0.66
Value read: 1.6
